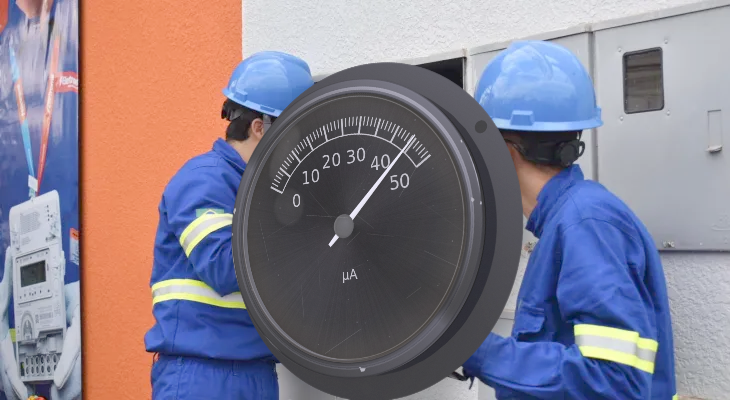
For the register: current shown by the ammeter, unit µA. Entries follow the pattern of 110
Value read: 45
